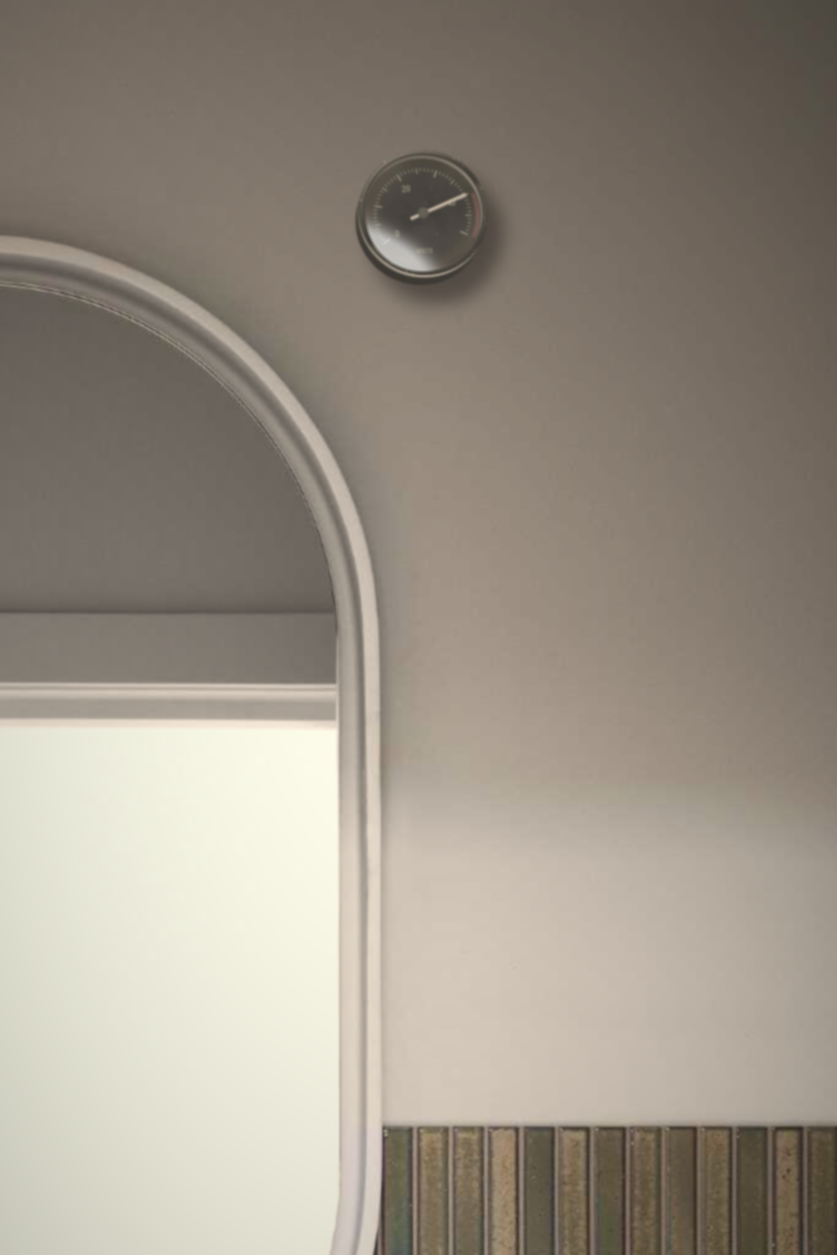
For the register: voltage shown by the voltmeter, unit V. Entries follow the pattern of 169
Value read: 40
